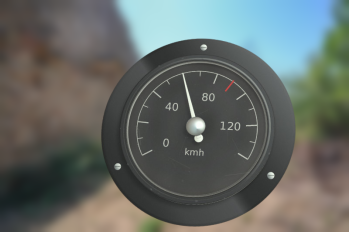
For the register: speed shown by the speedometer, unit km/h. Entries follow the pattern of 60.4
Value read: 60
